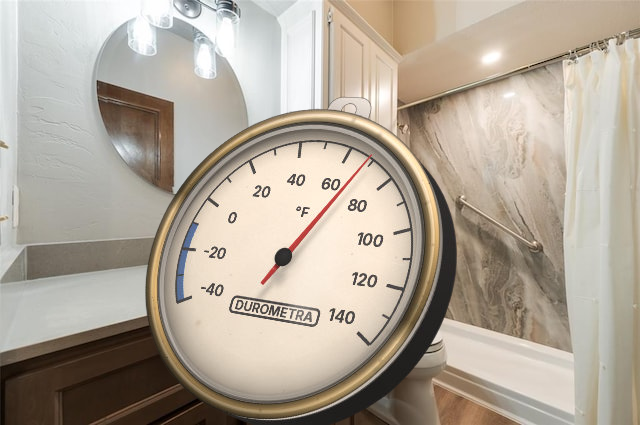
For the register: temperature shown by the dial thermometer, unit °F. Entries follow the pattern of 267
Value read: 70
